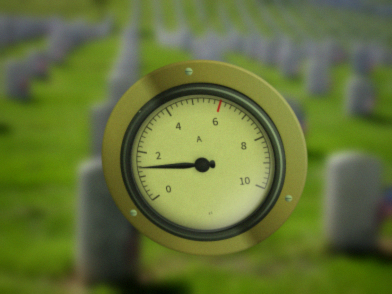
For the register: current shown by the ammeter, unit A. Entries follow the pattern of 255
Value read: 1.4
